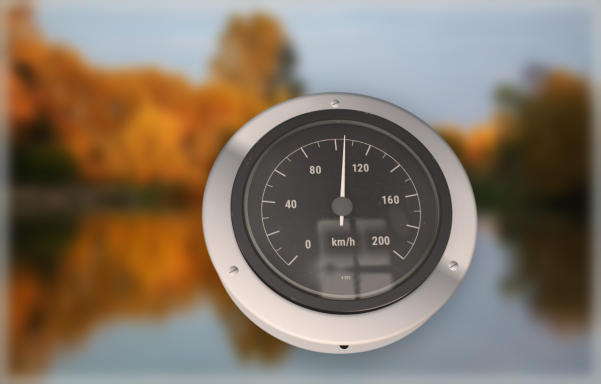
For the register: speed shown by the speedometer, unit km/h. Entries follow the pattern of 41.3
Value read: 105
